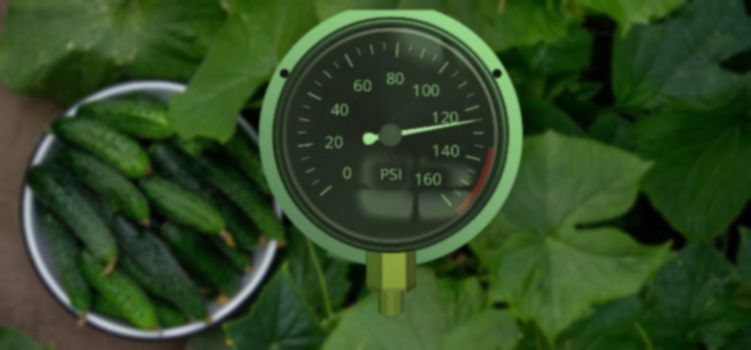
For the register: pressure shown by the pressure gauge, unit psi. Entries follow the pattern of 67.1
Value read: 125
